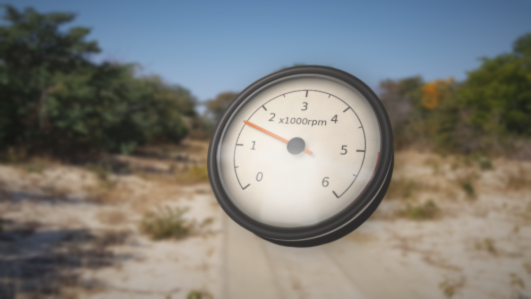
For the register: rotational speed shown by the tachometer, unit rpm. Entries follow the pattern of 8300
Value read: 1500
